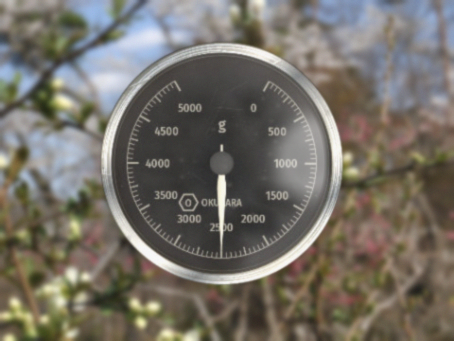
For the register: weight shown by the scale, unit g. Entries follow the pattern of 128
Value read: 2500
